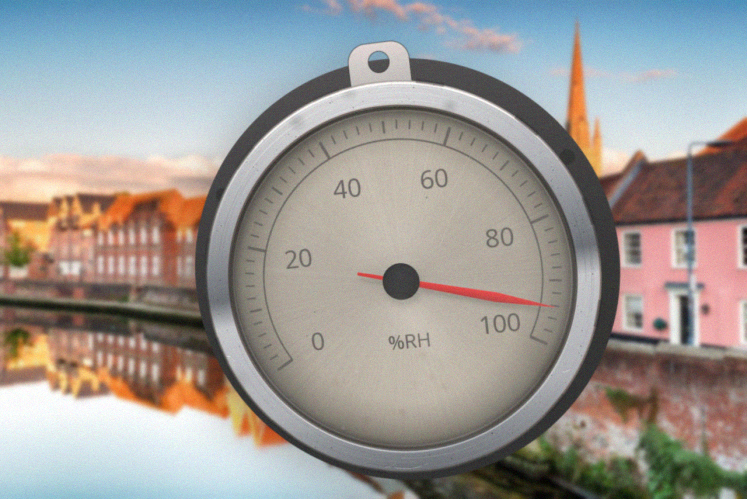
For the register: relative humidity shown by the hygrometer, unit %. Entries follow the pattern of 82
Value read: 94
